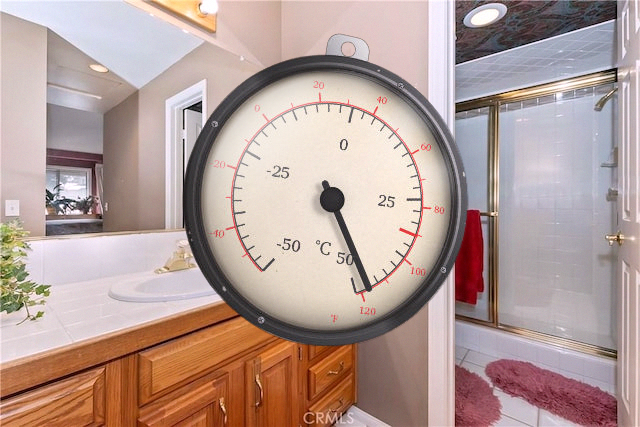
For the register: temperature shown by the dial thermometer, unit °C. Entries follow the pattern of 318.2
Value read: 47.5
